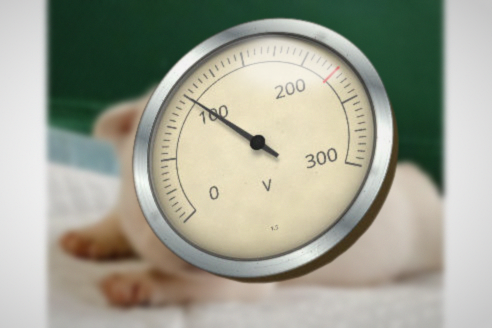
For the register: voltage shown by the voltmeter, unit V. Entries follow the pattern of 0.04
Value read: 100
